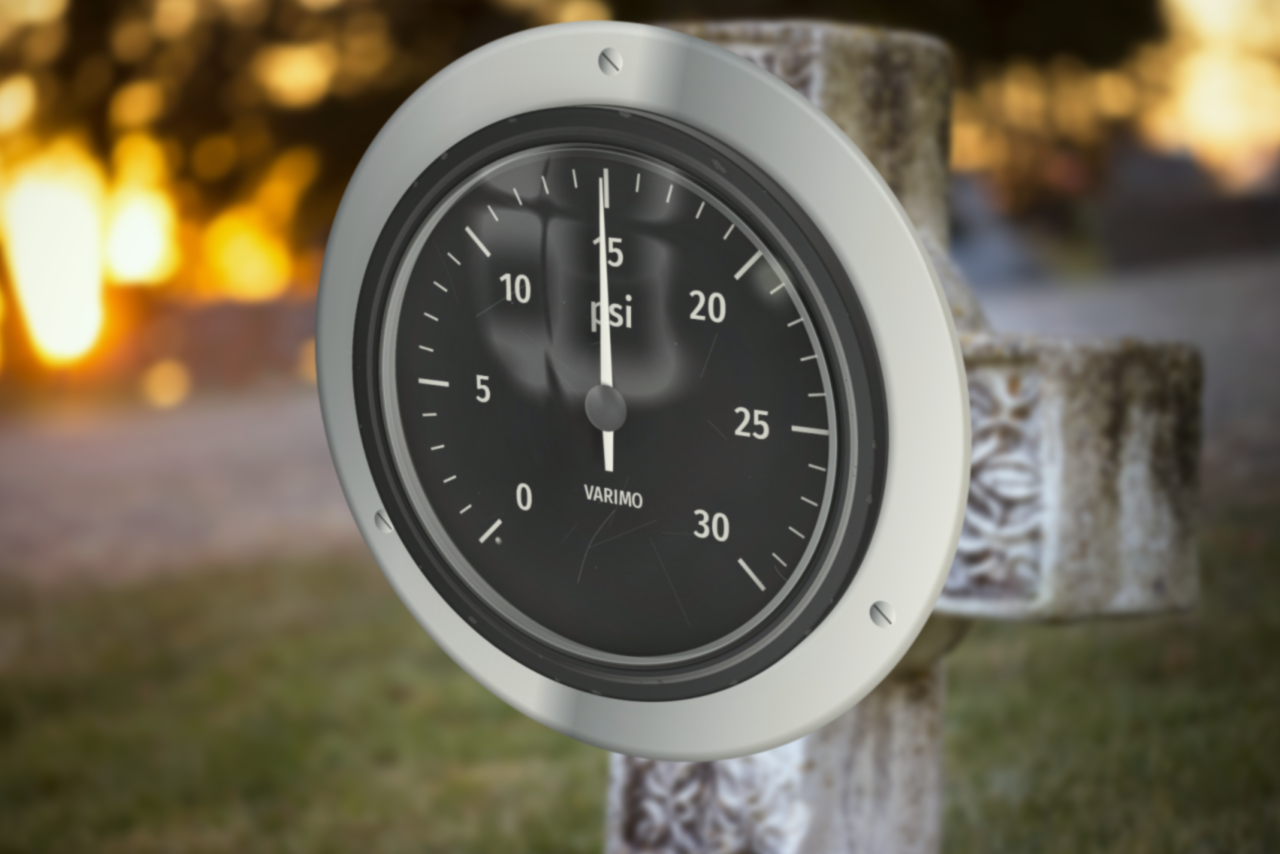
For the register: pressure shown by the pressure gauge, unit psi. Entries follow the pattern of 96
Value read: 15
